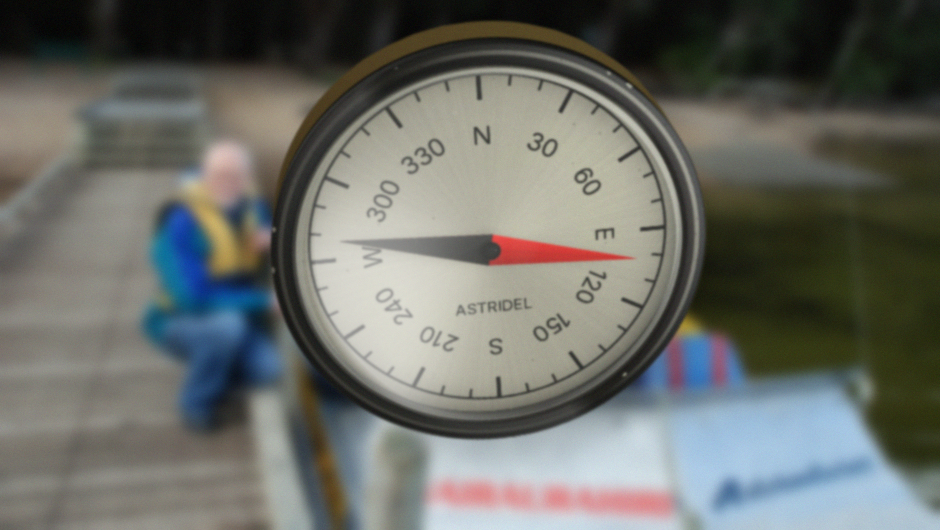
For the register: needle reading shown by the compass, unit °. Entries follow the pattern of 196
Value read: 100
